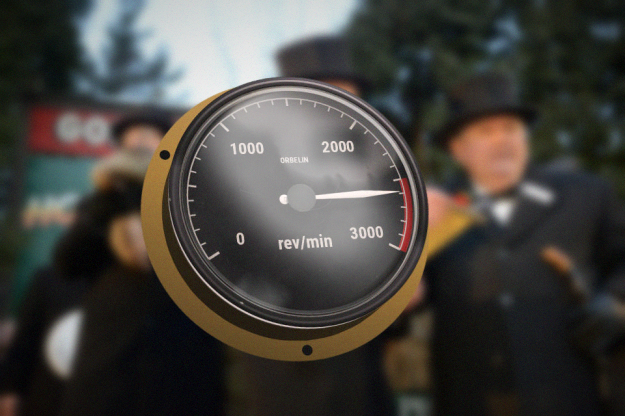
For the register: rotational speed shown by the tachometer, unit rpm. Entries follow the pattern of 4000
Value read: 2600
